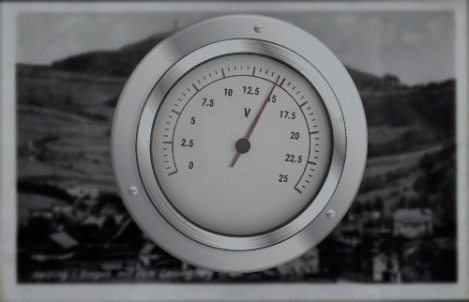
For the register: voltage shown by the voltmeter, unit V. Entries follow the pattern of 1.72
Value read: 14.5
